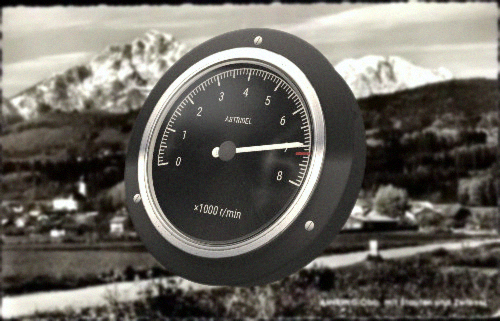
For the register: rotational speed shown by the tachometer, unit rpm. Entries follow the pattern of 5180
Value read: 7000
